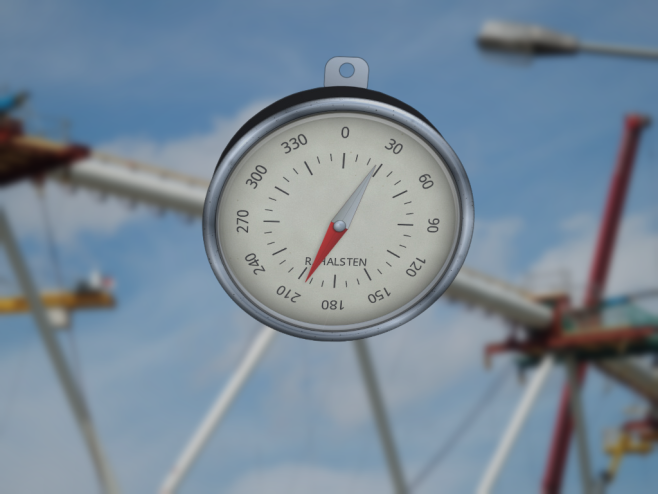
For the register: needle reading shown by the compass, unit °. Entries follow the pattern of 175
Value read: 205
